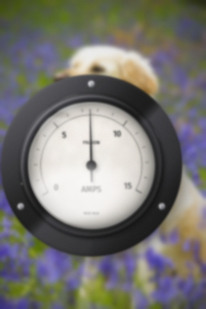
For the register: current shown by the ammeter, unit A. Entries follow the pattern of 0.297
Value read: 7.5
